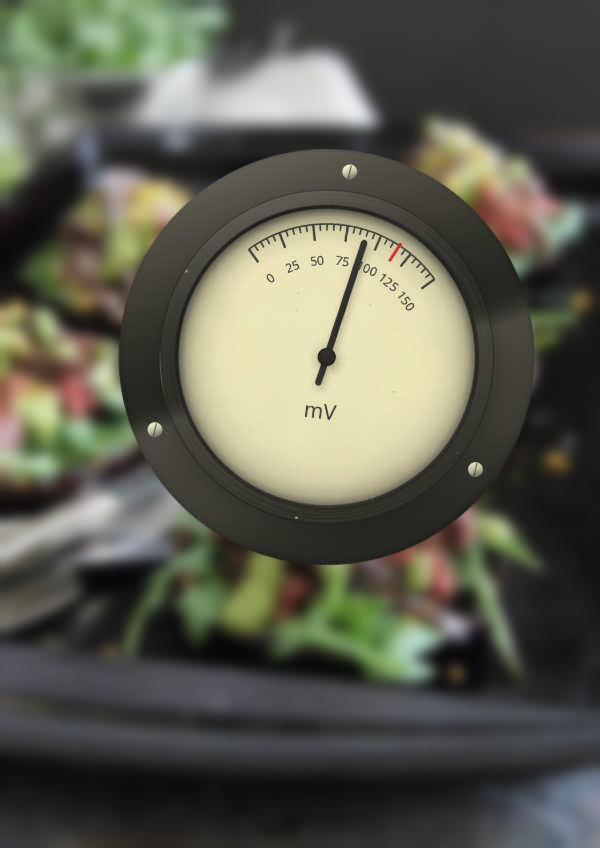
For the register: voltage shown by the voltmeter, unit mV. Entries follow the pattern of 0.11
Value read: 90
